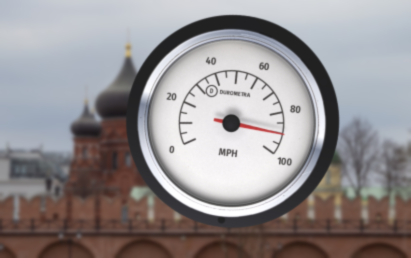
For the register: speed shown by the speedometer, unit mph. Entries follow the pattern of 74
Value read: 90
